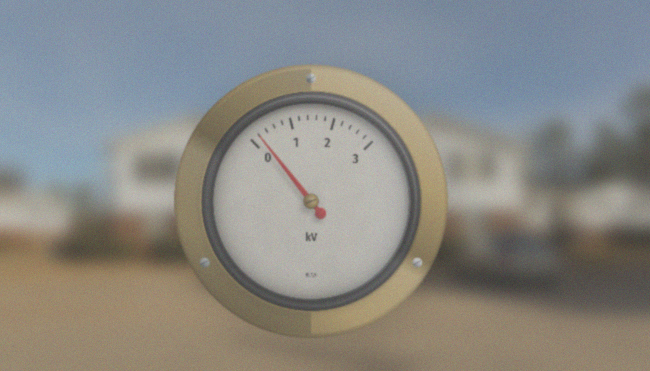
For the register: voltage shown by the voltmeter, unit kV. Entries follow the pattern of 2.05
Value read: 0.2
